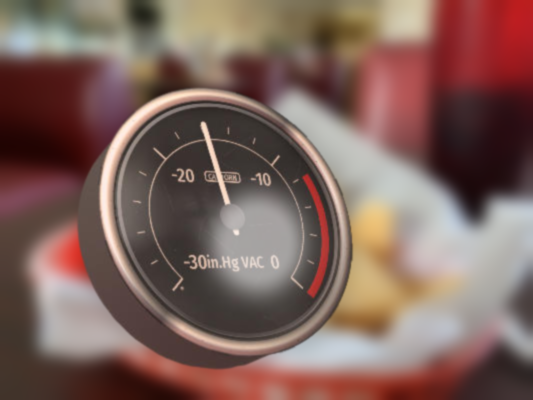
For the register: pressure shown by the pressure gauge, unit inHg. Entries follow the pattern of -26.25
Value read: -16
